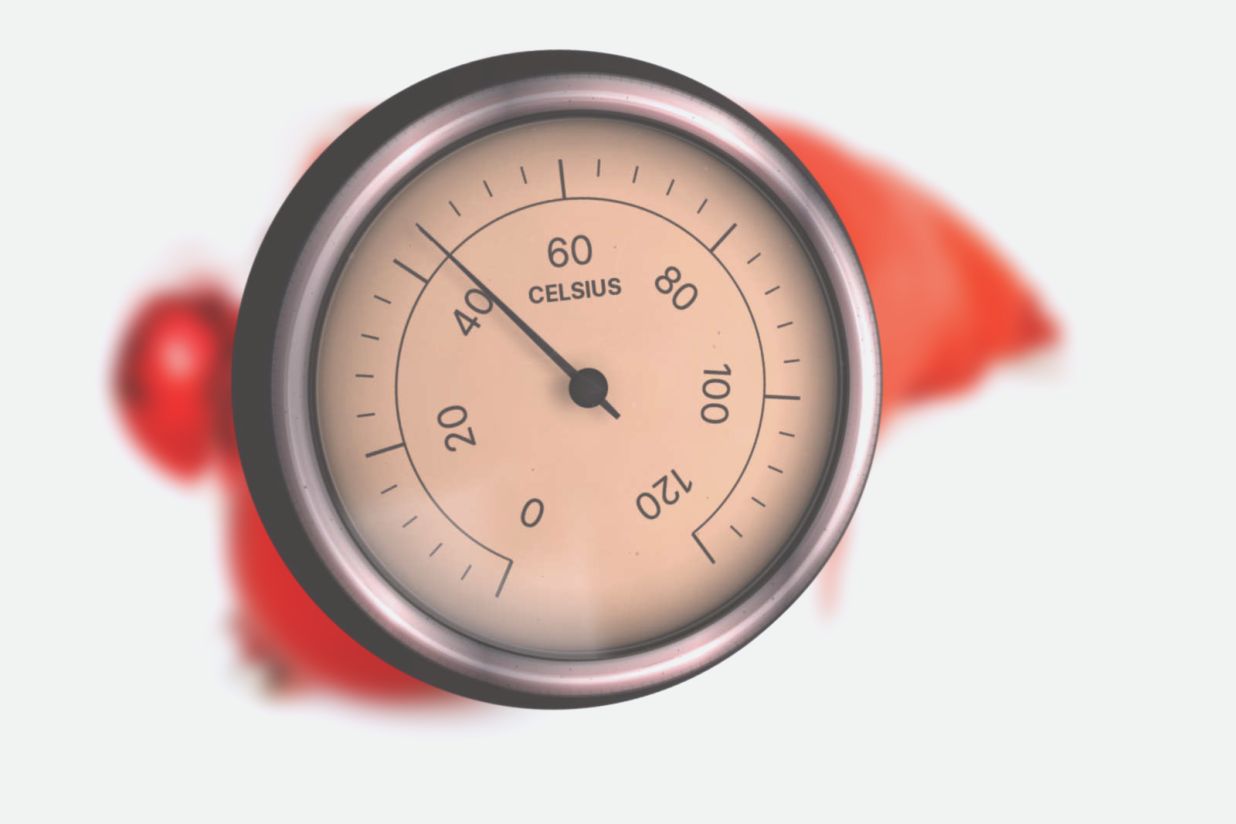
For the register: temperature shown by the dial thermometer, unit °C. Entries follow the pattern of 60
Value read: 44
